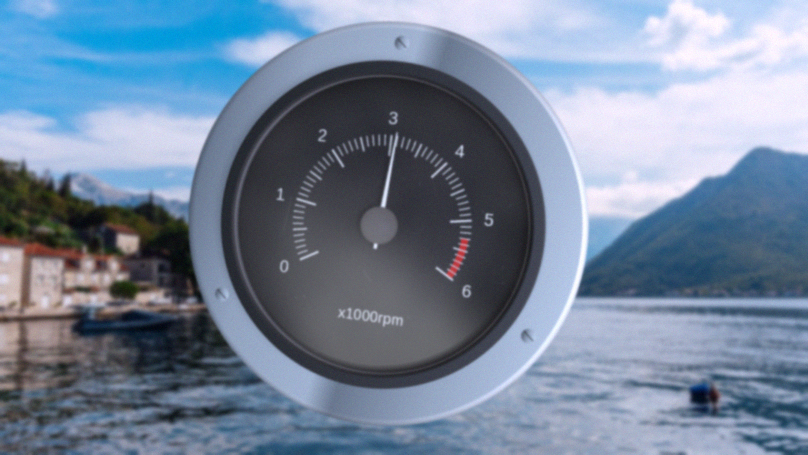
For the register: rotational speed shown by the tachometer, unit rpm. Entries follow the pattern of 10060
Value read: 3100
